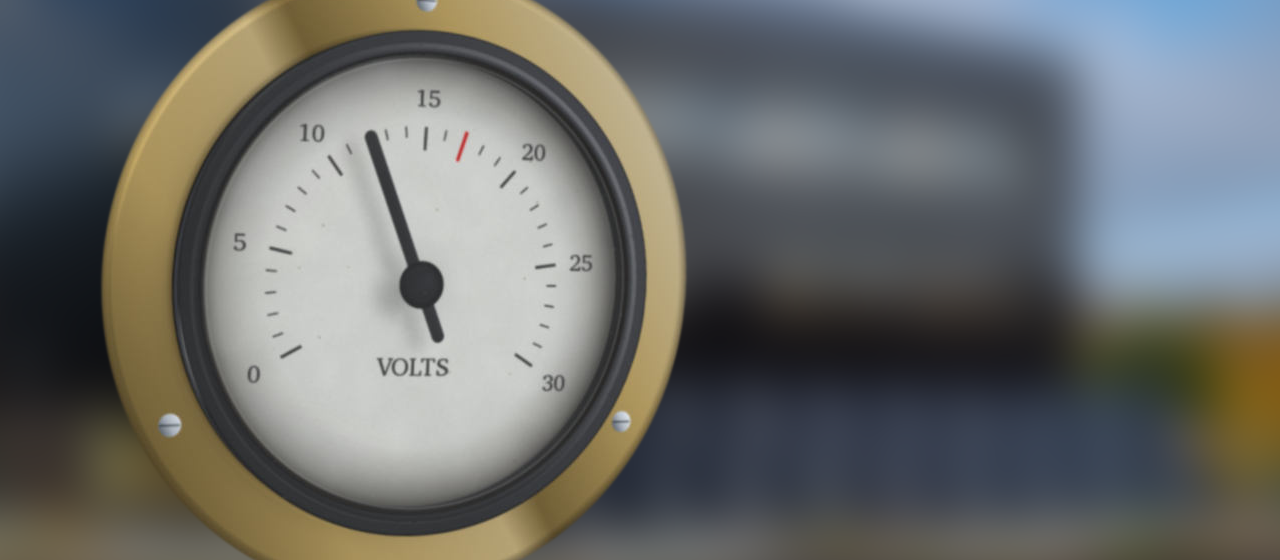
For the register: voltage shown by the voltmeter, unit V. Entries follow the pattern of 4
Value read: 12
